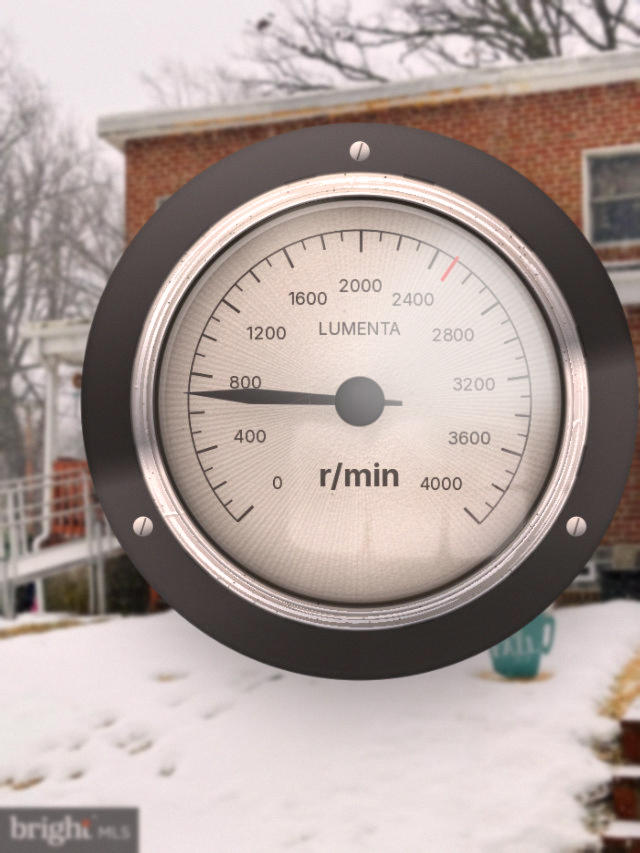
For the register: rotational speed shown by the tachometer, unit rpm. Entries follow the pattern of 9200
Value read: 700
